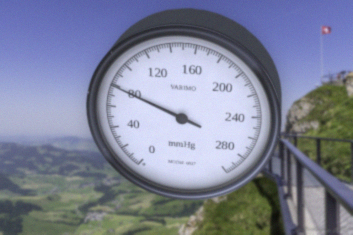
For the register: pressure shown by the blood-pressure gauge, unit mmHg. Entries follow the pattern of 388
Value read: 80
